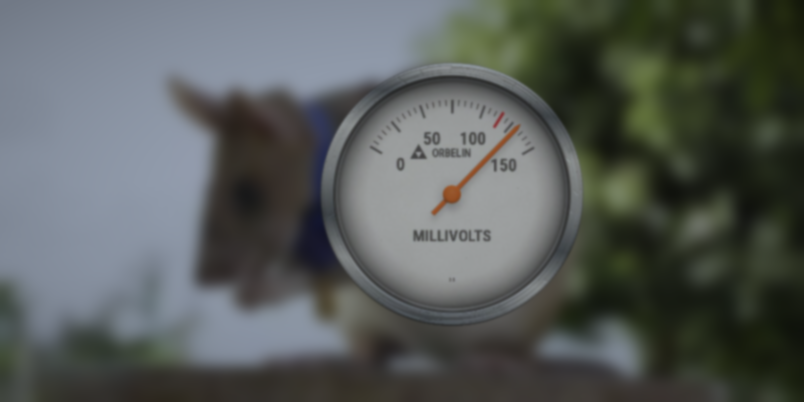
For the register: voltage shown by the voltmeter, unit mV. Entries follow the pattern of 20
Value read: 130
